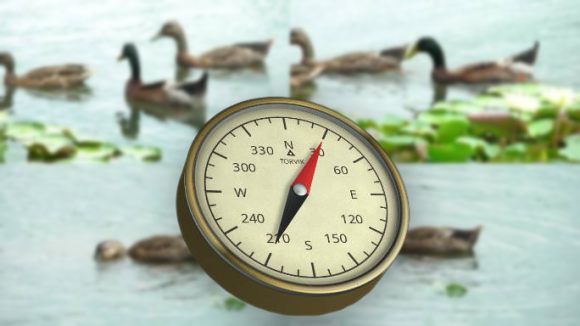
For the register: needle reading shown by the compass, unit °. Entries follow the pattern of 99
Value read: 30
